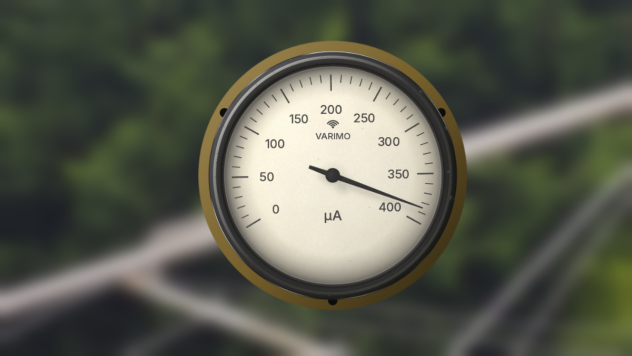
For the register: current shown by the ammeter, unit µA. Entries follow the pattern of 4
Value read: 385
